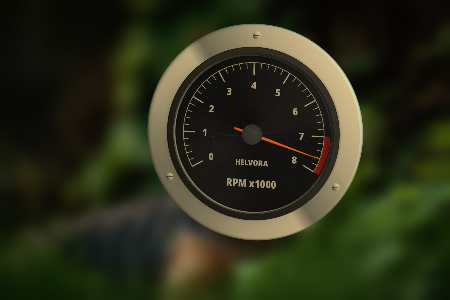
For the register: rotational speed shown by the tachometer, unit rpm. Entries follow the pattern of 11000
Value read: 7600
